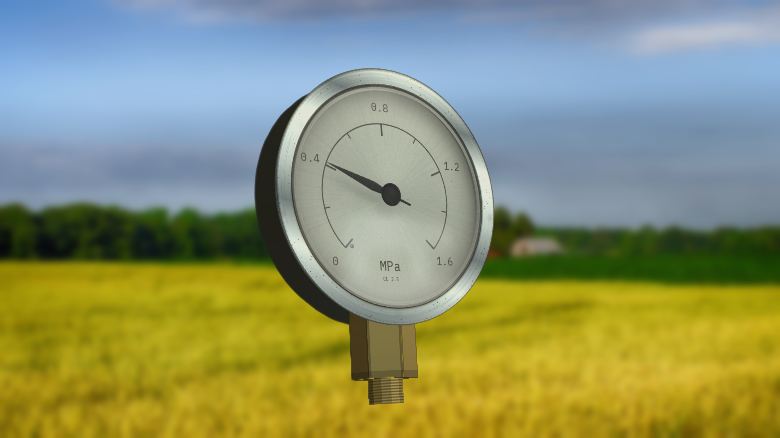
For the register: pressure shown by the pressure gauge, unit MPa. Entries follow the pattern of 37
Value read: 0.4
